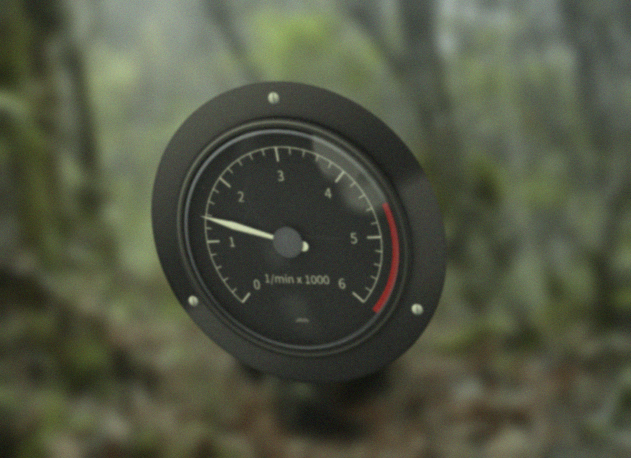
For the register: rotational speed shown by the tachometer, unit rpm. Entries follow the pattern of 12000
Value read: 1400
